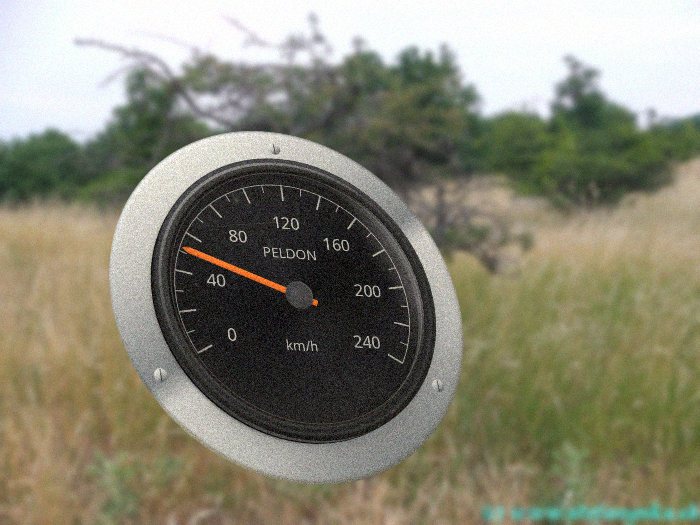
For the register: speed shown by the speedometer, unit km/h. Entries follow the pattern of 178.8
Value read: 50
